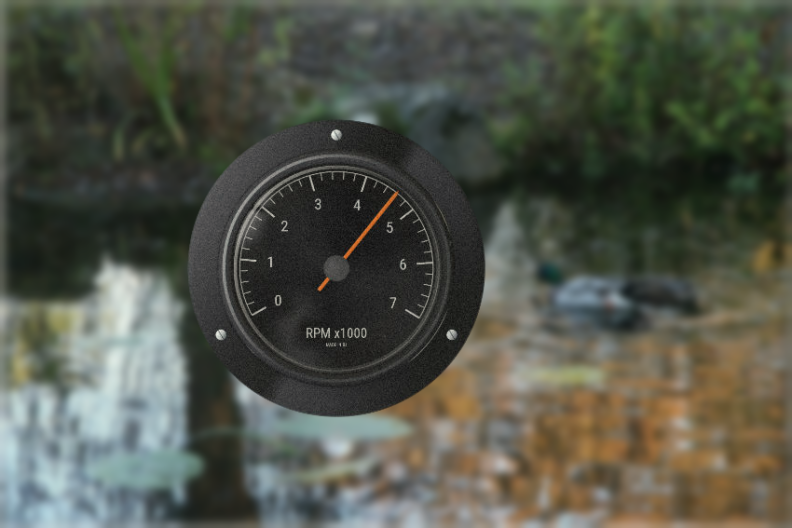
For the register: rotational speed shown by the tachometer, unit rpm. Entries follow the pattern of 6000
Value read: 4600
